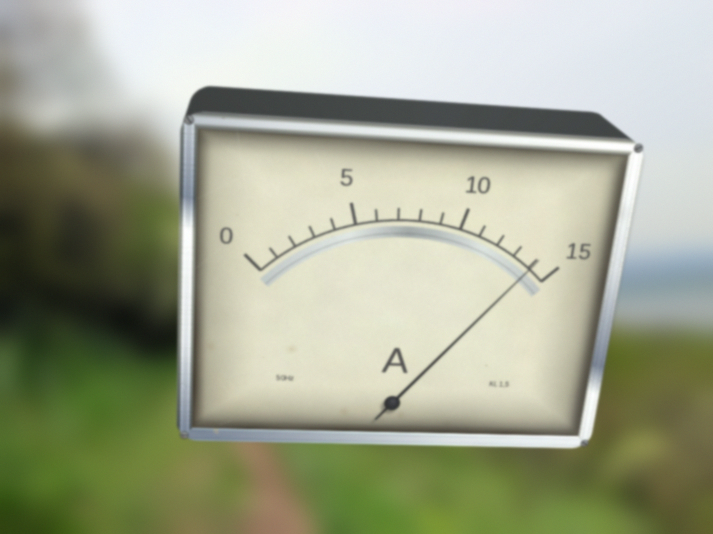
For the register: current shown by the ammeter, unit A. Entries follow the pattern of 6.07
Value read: 14
